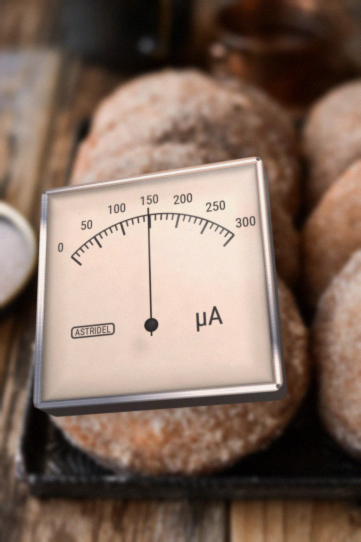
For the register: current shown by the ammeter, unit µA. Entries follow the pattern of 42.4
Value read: 150
